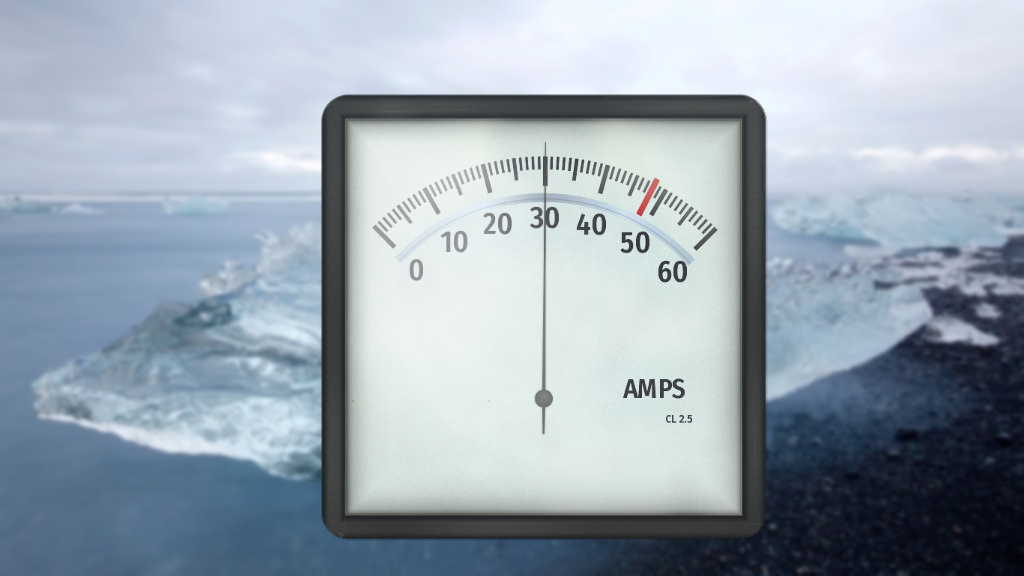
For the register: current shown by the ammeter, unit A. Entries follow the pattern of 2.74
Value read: 30
